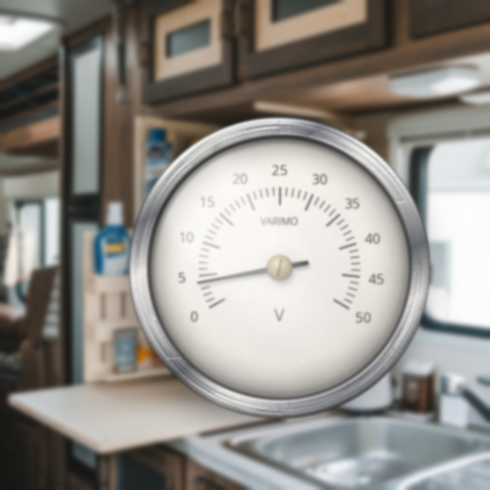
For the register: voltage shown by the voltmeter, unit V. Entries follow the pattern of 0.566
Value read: 4
